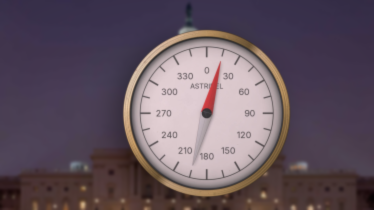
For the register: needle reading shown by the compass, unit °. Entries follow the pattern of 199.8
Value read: 15
